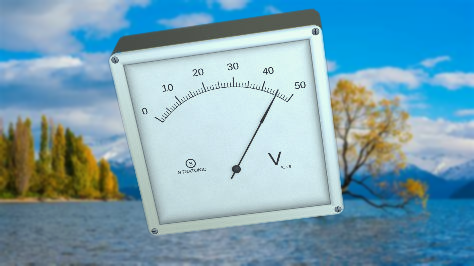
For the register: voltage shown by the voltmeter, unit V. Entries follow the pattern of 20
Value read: 45
